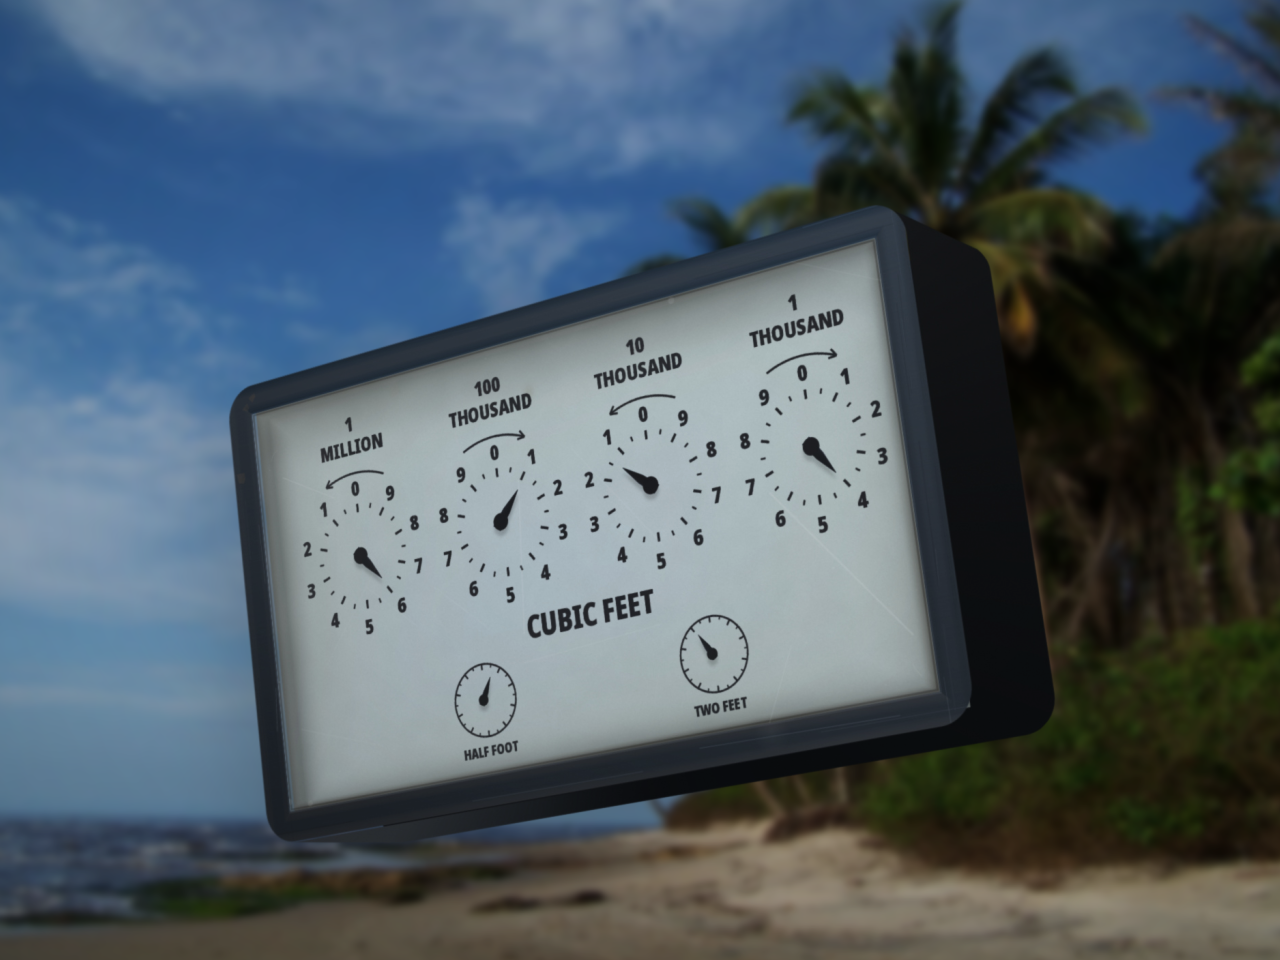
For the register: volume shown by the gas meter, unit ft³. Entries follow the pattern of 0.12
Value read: 611400
